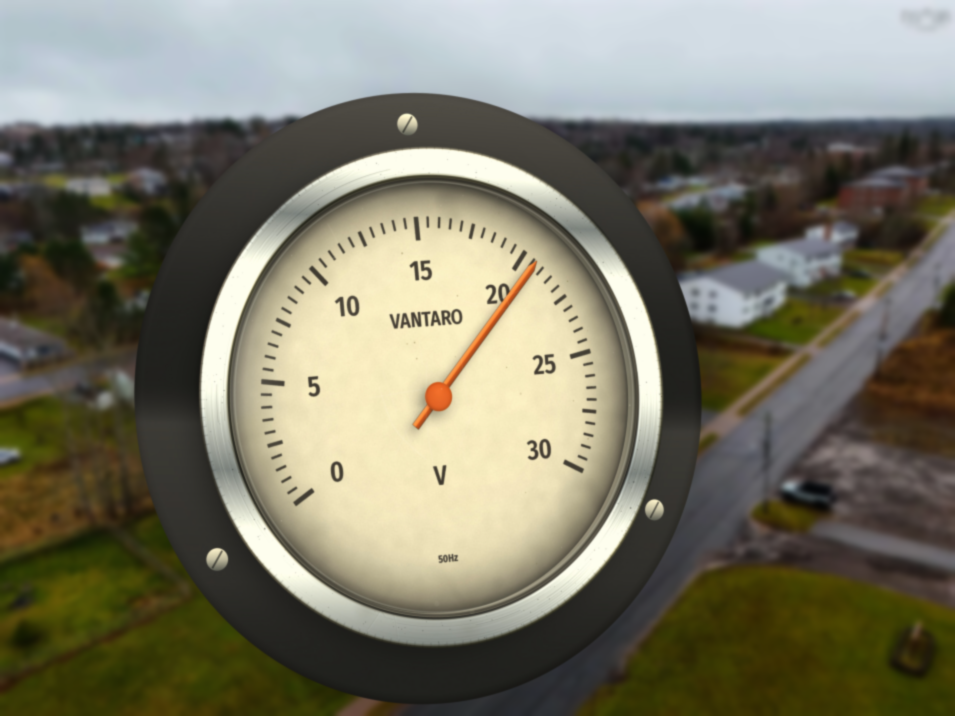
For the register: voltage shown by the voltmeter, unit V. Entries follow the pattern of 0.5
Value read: 20.5
